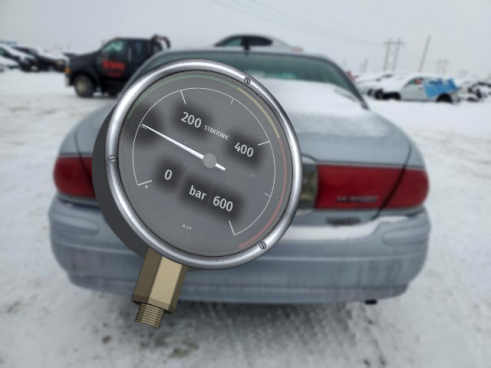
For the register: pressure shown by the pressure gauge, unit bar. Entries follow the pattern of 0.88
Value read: 100
